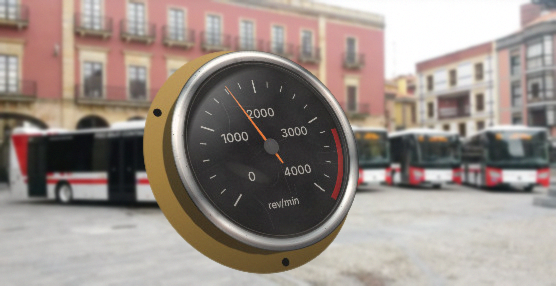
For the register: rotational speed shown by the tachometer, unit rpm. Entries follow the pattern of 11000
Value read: 1600
